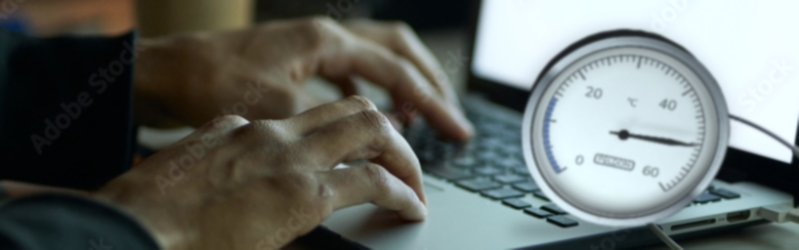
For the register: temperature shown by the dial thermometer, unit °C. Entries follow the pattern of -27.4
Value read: 50
